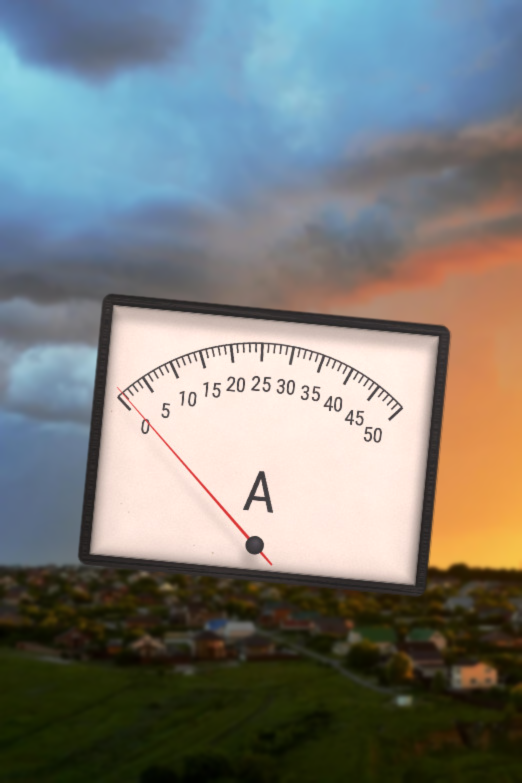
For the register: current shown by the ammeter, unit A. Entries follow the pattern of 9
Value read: 1
